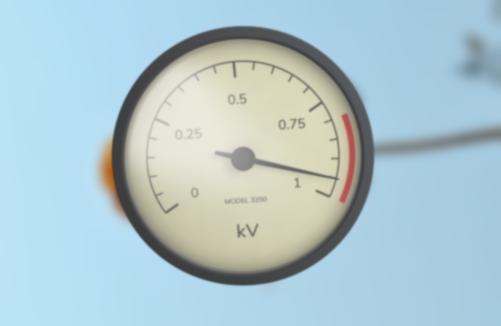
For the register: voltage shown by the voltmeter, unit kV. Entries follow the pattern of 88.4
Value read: 0.95
